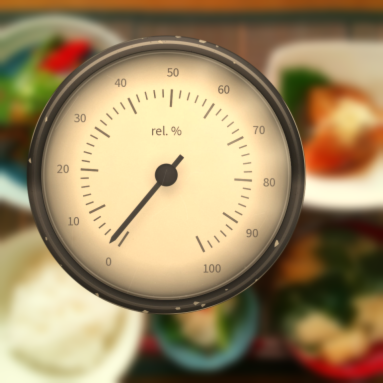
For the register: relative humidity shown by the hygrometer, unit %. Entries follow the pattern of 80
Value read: 2
